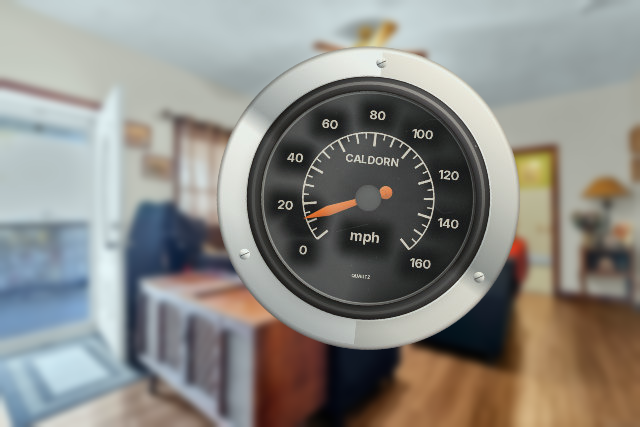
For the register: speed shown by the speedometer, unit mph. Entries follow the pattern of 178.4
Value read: 12.5
